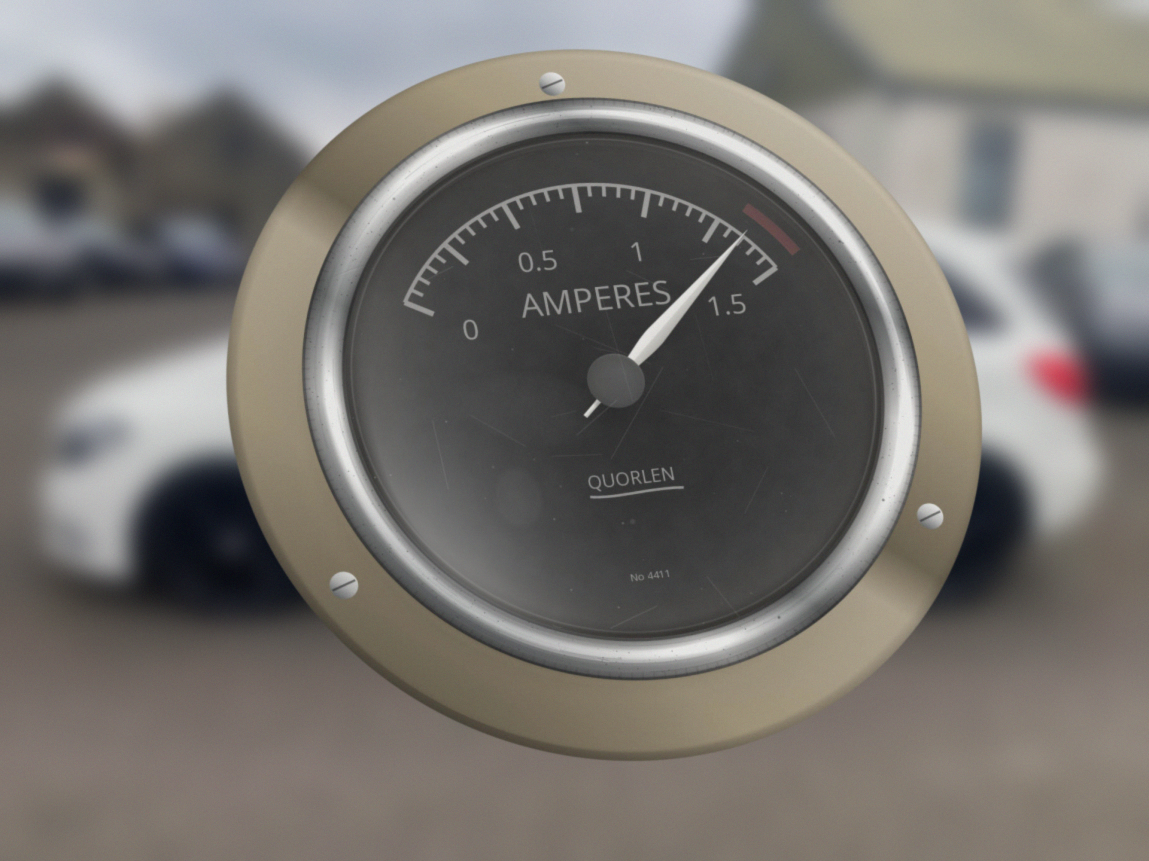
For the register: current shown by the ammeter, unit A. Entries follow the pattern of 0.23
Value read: 1.35
